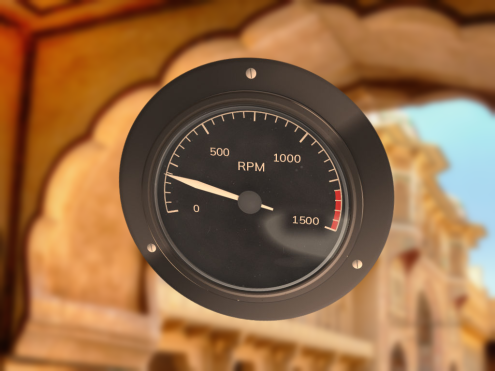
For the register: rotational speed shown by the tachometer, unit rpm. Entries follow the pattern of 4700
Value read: 200
